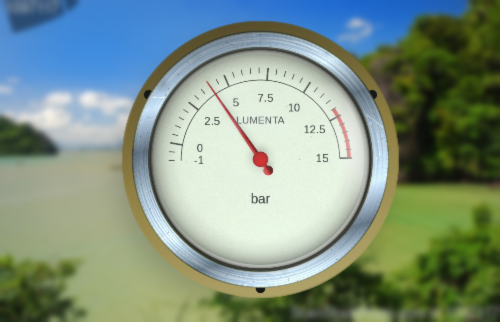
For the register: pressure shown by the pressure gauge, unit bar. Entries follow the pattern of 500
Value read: 4
